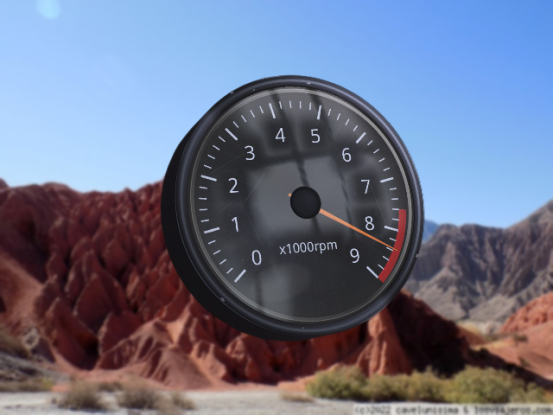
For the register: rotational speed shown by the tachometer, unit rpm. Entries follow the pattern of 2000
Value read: 8400
